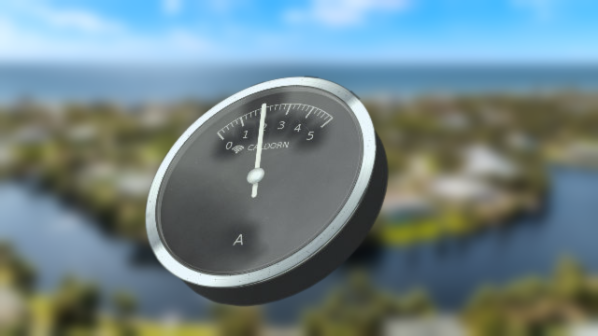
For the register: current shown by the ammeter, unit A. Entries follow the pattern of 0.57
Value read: 2
